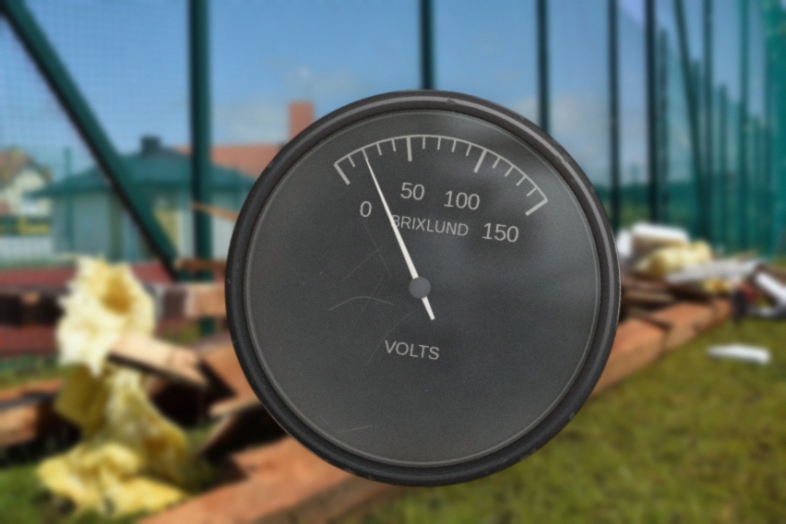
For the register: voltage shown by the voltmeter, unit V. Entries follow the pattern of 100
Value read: 20
